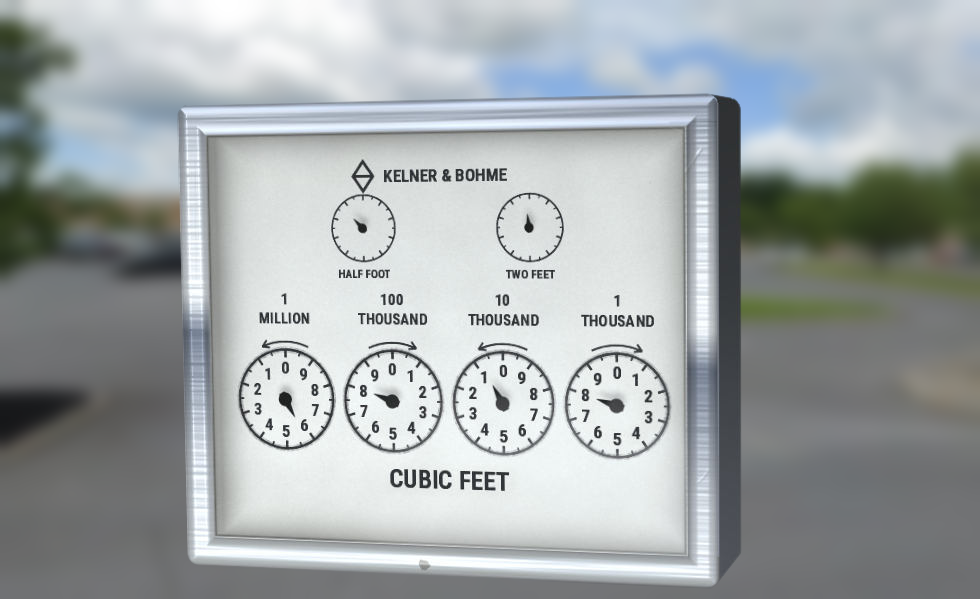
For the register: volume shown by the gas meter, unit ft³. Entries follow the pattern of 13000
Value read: 580800
